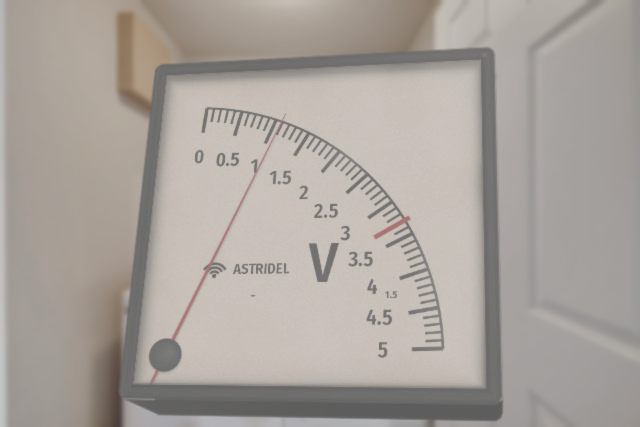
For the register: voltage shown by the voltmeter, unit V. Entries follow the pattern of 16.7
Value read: 1.1
